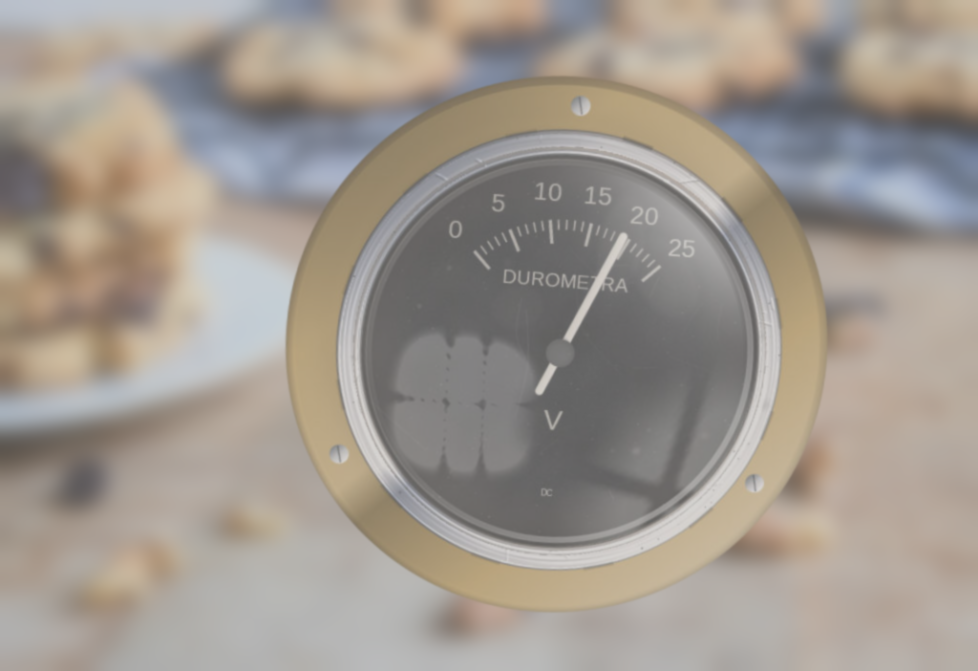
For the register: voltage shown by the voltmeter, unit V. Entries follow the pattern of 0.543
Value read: 19
